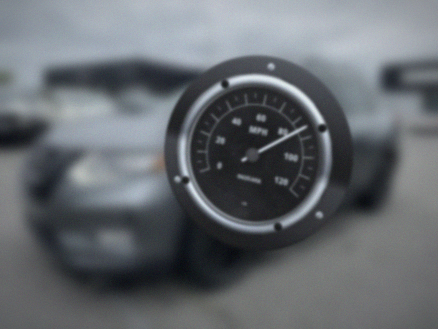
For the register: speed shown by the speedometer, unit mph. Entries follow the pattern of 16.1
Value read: 85
